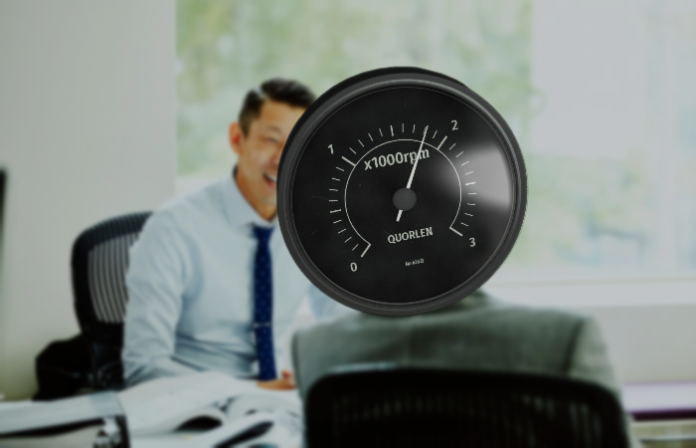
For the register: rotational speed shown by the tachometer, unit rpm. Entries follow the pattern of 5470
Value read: 1800
